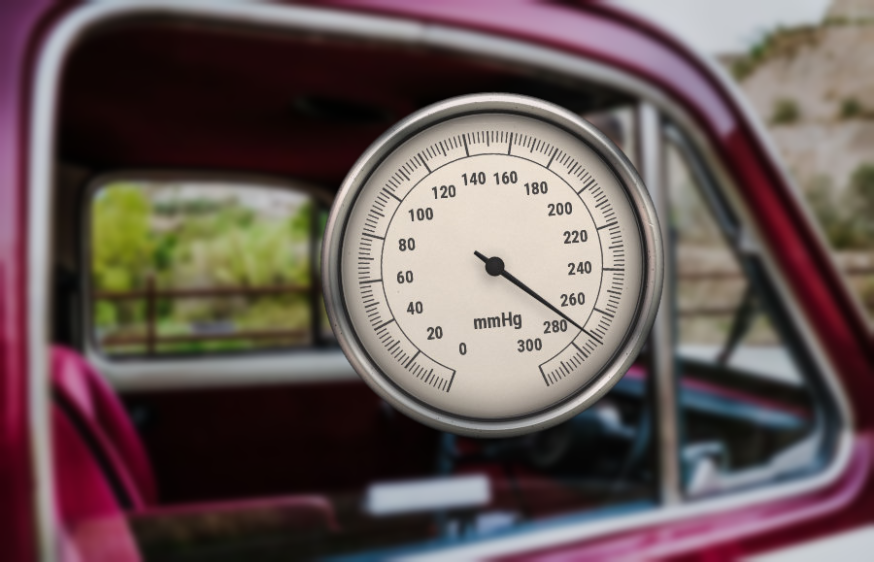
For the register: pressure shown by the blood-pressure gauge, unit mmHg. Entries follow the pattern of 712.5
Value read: 272
